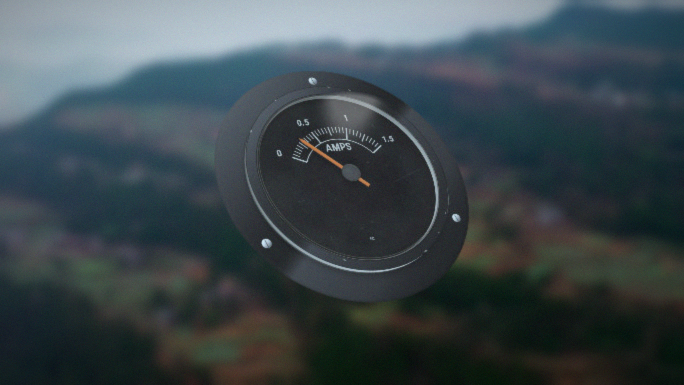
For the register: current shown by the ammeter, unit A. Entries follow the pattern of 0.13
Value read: 0.25
